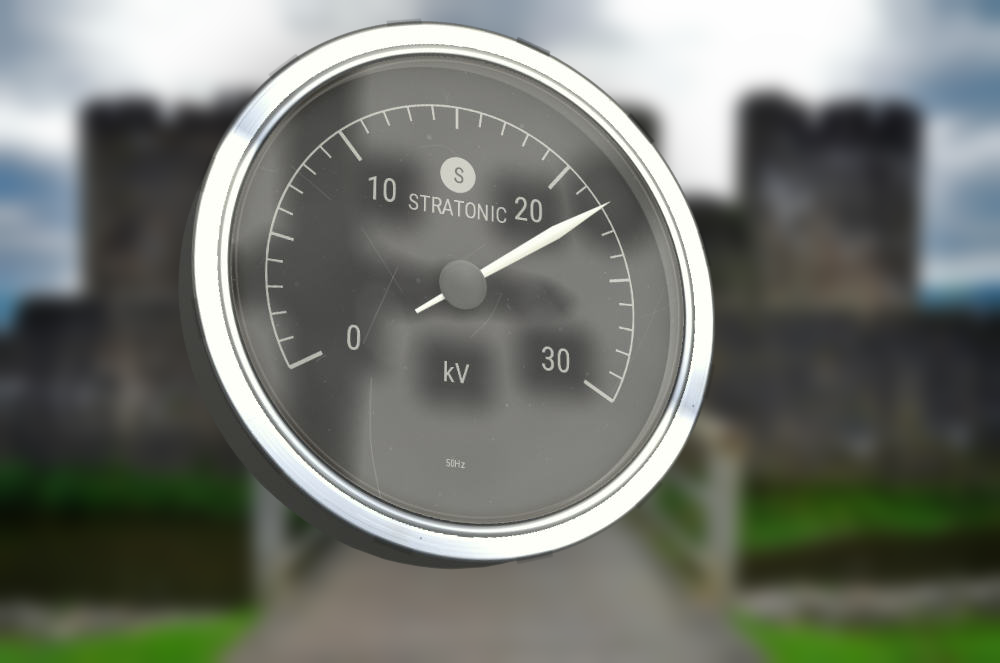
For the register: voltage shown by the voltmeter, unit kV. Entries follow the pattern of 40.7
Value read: 22
